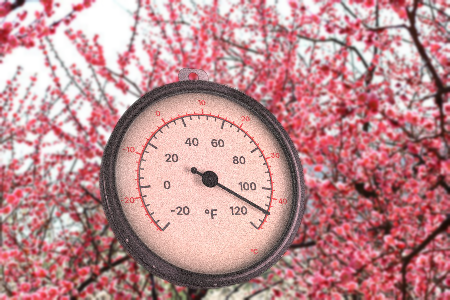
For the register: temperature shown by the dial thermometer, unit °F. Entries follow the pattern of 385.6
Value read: 112
